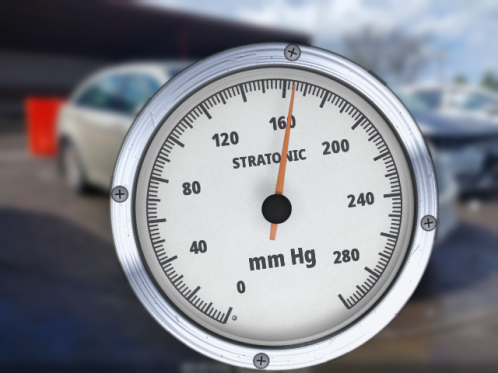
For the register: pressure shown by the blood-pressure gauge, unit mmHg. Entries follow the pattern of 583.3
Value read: 164
